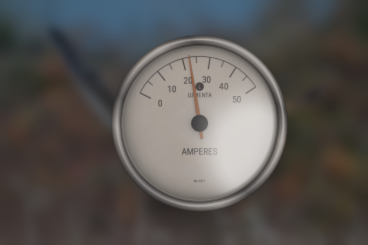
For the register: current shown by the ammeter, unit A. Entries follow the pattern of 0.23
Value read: 22.5
